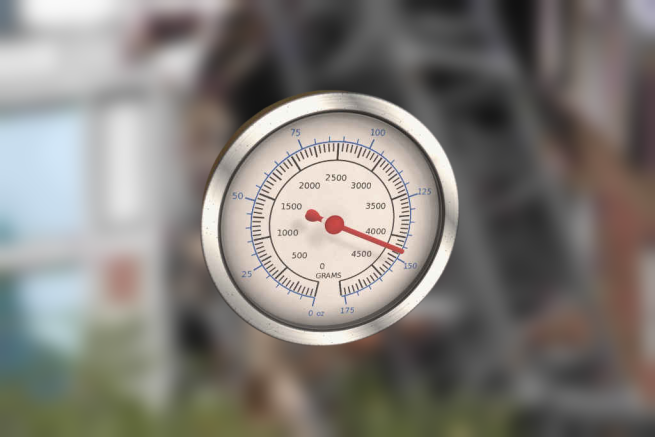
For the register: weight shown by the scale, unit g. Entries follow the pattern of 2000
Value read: 4150
